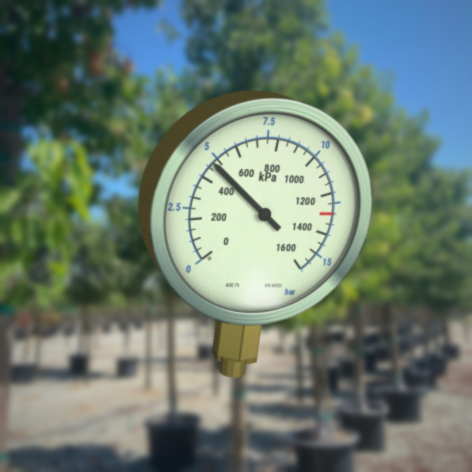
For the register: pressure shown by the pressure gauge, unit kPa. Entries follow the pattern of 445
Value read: 475
